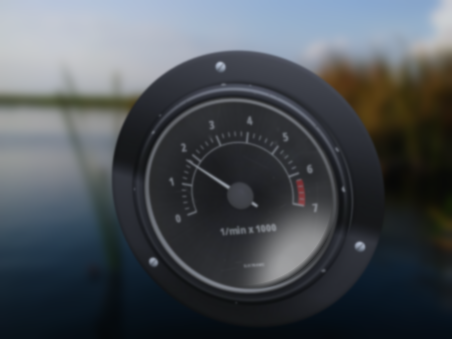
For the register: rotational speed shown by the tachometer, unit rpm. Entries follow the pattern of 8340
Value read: 1800
